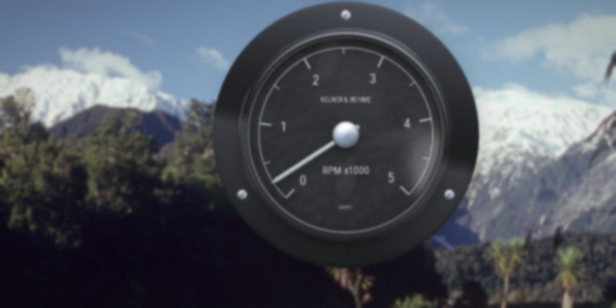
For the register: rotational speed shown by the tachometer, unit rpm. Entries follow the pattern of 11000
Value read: 250
